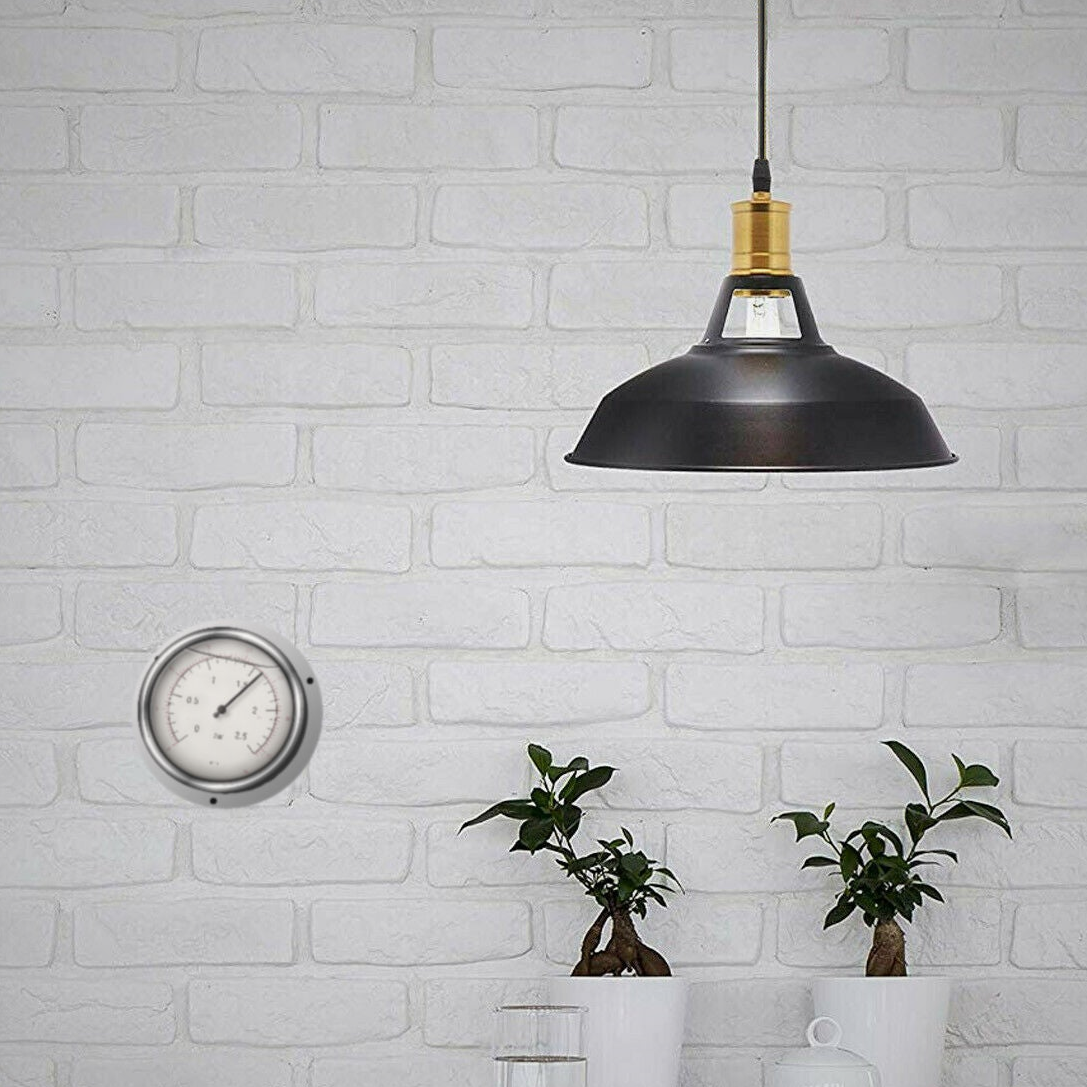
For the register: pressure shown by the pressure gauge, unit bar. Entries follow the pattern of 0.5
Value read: 1.6
